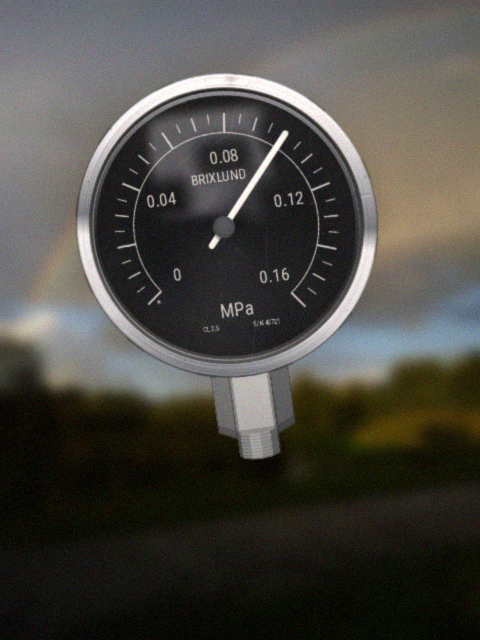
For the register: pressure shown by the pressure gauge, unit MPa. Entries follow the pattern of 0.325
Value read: 0.1
